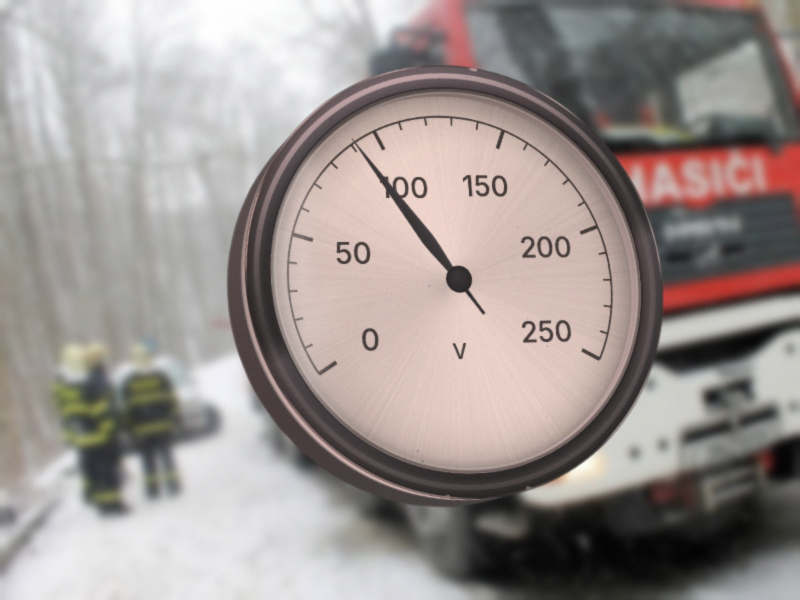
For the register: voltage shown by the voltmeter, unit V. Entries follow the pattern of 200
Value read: 90
